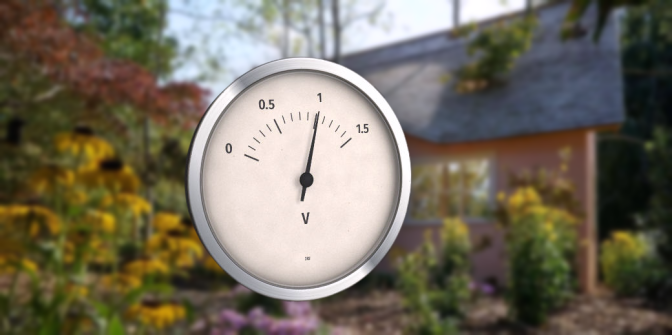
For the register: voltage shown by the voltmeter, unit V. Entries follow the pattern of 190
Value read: 1
